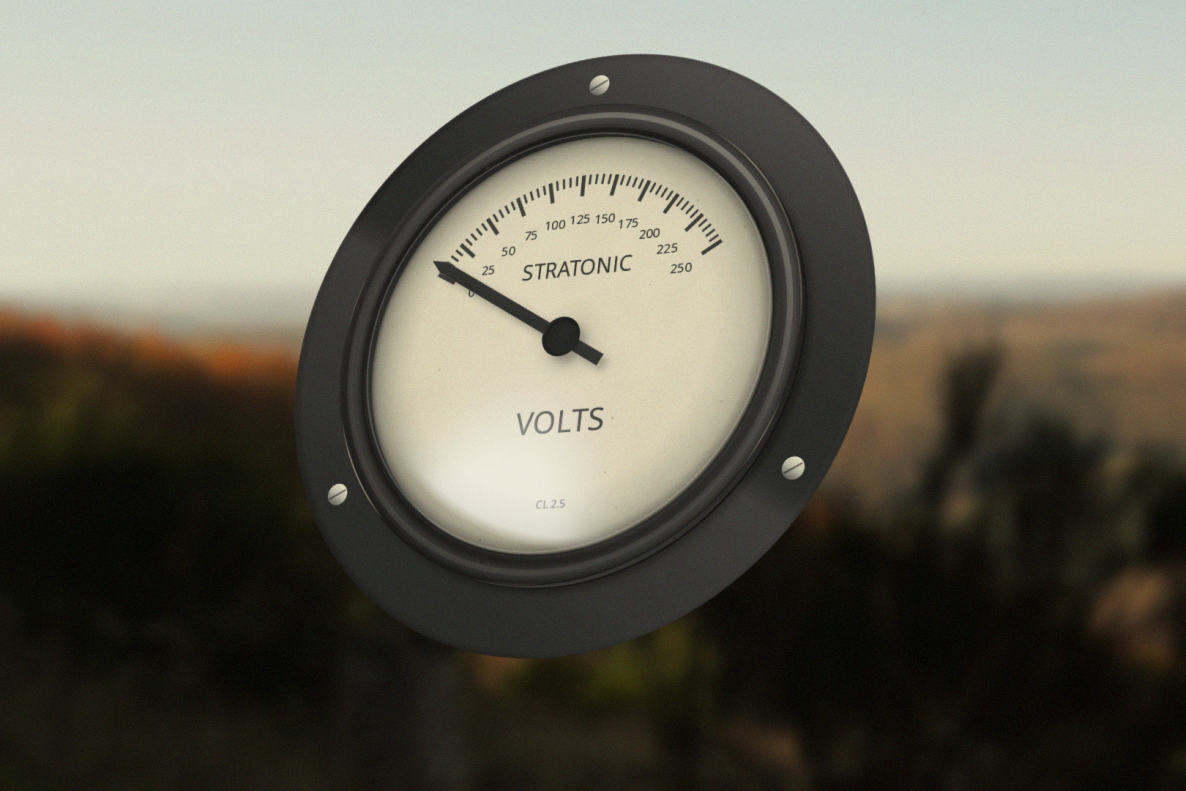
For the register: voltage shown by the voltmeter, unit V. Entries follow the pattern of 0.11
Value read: 5
